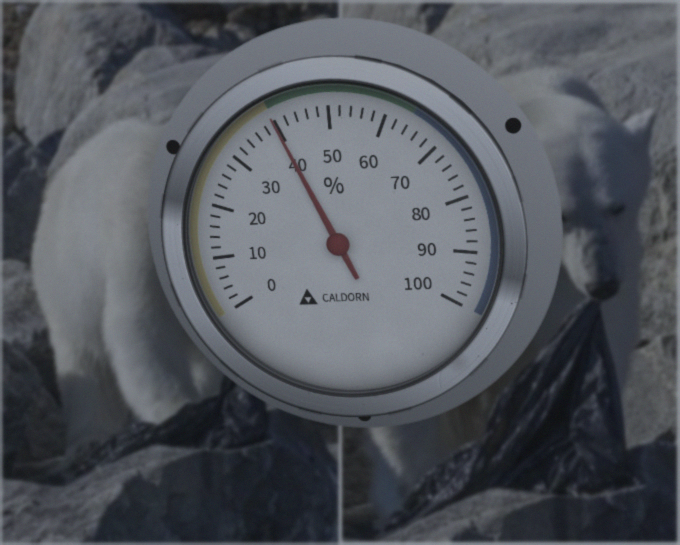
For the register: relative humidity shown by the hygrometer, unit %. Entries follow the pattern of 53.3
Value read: 40
